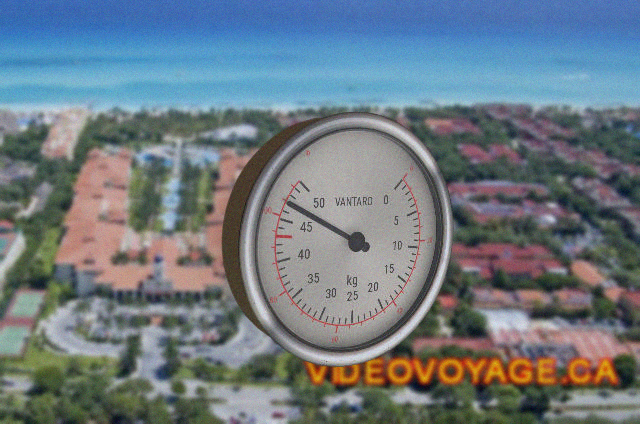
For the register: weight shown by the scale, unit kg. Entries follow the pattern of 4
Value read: 47
